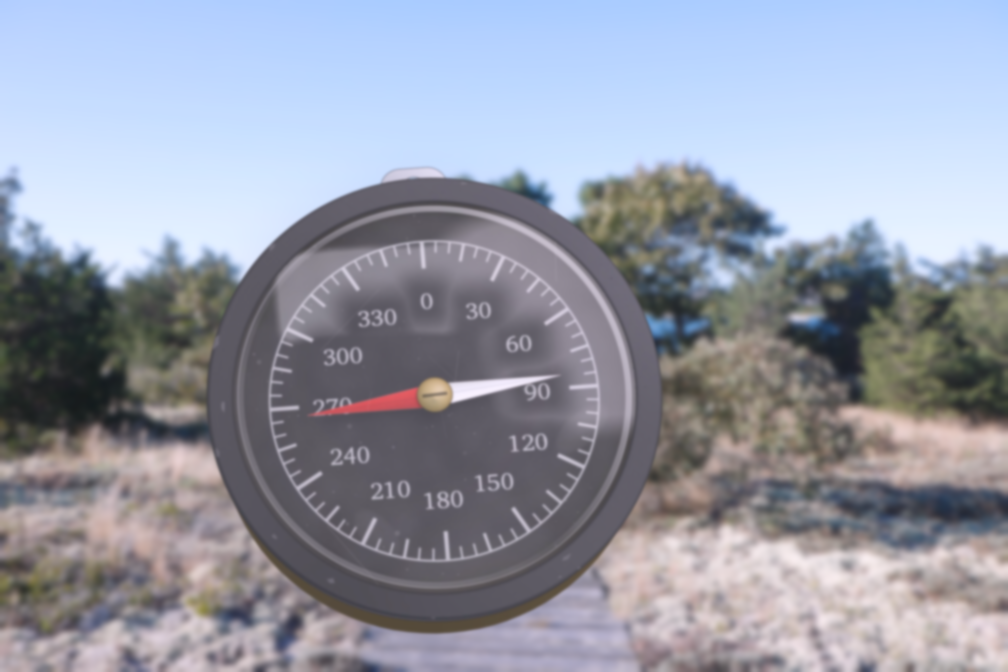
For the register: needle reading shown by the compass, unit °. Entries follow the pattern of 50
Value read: 265
